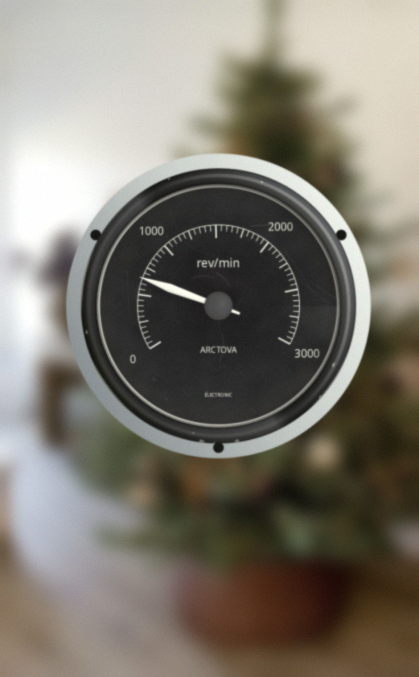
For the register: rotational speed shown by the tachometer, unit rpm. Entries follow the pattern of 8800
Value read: 650
